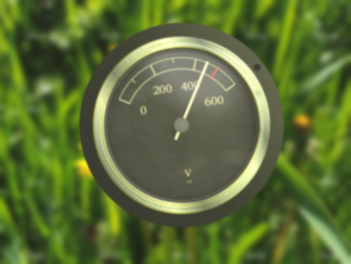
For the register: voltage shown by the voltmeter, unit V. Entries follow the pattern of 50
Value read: 450
